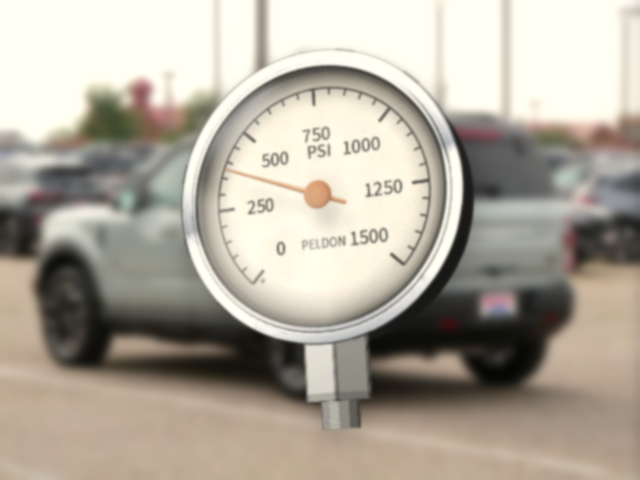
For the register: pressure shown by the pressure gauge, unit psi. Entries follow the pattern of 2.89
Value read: 375
